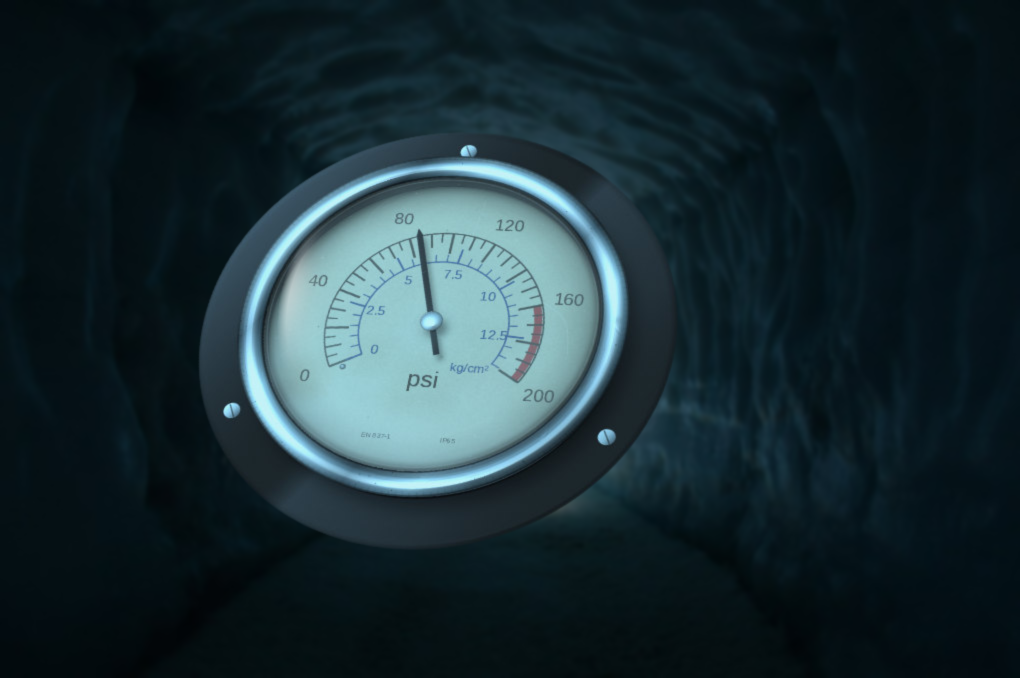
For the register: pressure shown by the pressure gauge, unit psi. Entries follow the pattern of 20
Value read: 85
